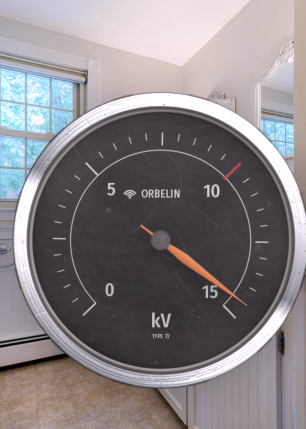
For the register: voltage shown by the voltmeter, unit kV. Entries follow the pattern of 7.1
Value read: 14.5
